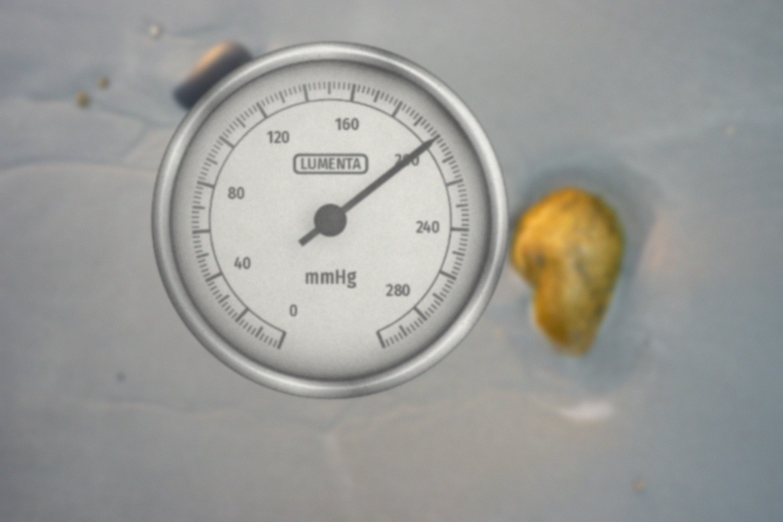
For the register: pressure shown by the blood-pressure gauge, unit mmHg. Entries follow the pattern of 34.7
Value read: 200
